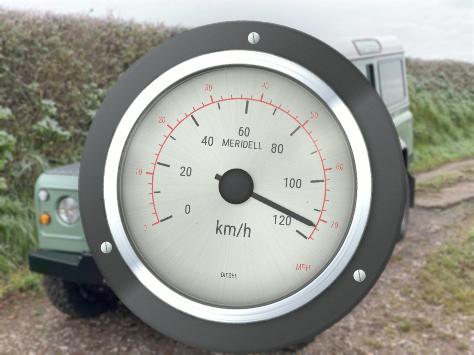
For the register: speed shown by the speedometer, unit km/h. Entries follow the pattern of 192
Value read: 115
